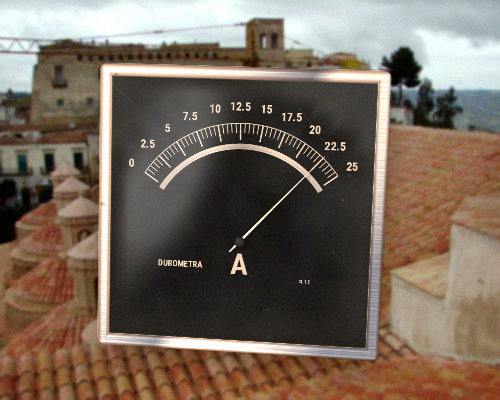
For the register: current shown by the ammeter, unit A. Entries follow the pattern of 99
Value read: 22.5
